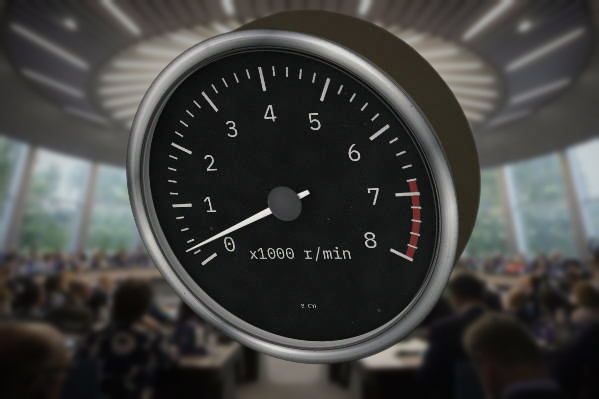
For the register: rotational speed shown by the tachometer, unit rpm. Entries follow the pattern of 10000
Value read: 300
